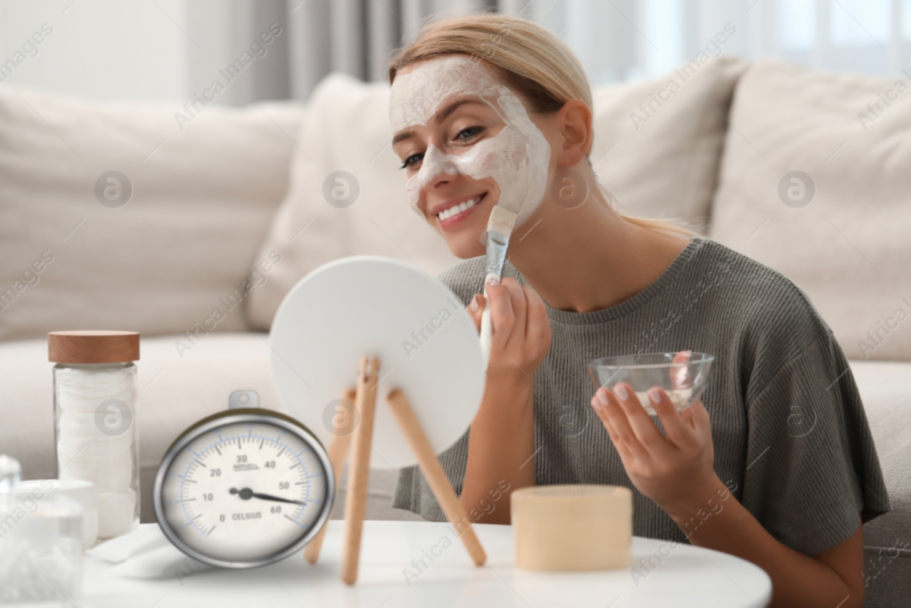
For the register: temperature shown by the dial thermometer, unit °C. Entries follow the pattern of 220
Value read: 55
